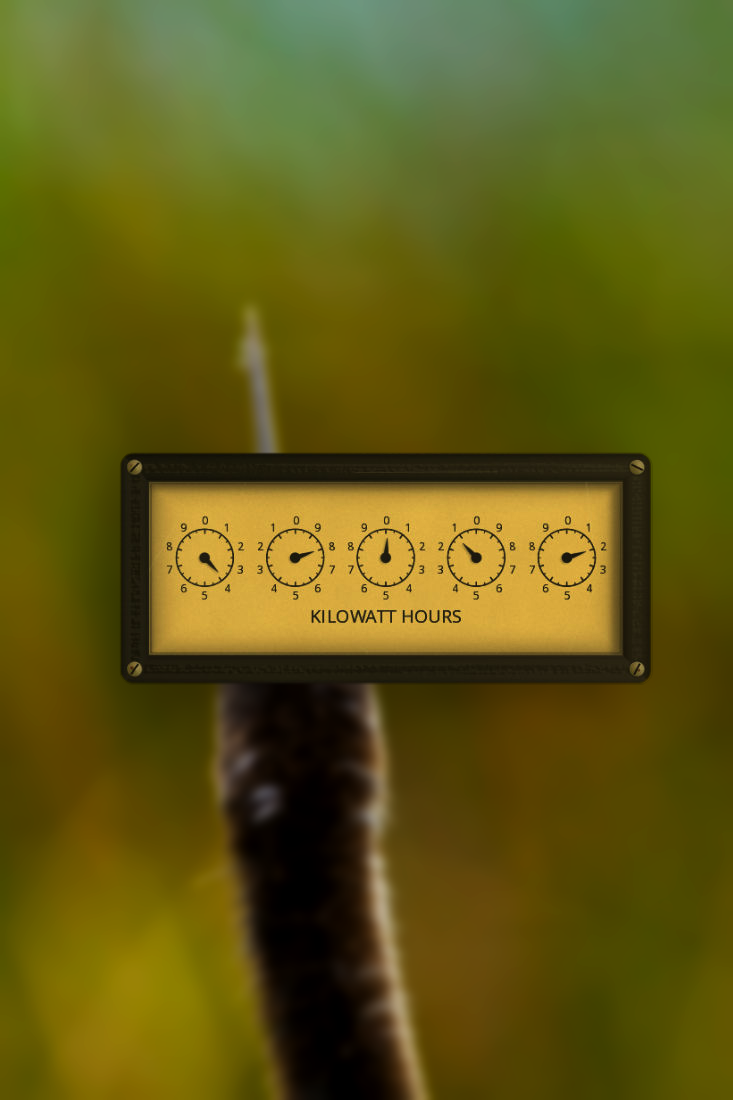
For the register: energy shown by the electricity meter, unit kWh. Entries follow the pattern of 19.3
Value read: 38012
